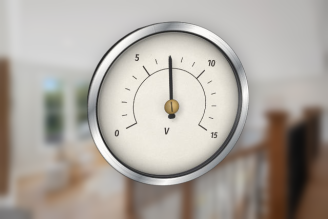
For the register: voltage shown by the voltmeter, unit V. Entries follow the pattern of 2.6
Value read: 7
